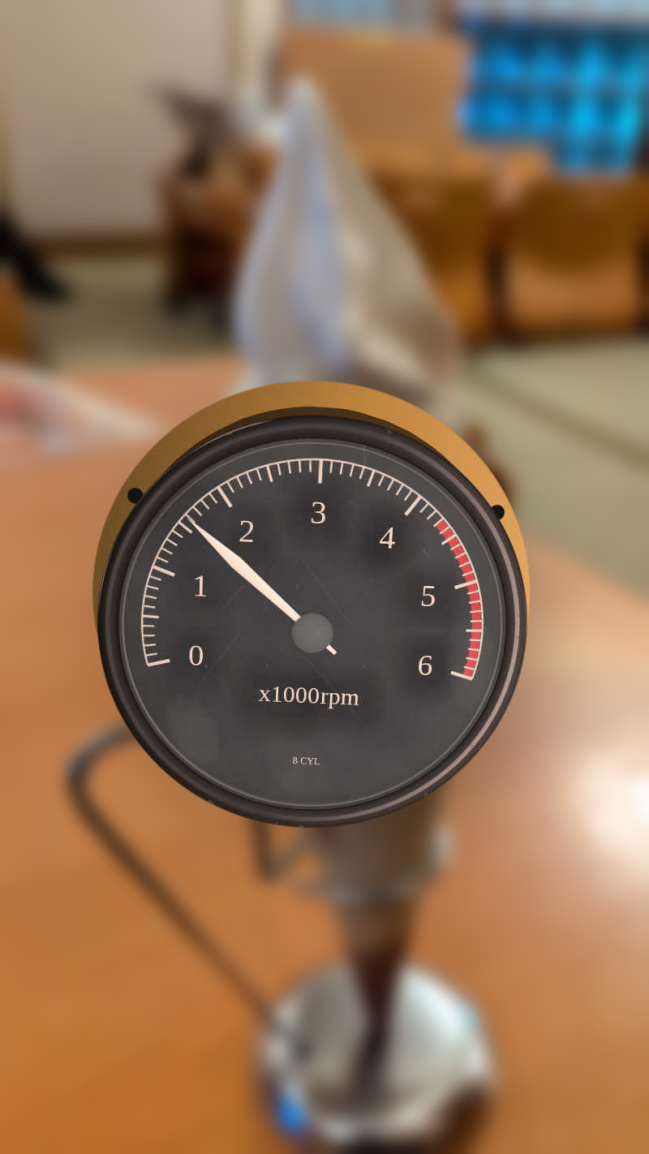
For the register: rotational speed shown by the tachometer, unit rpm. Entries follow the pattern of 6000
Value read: 1600
